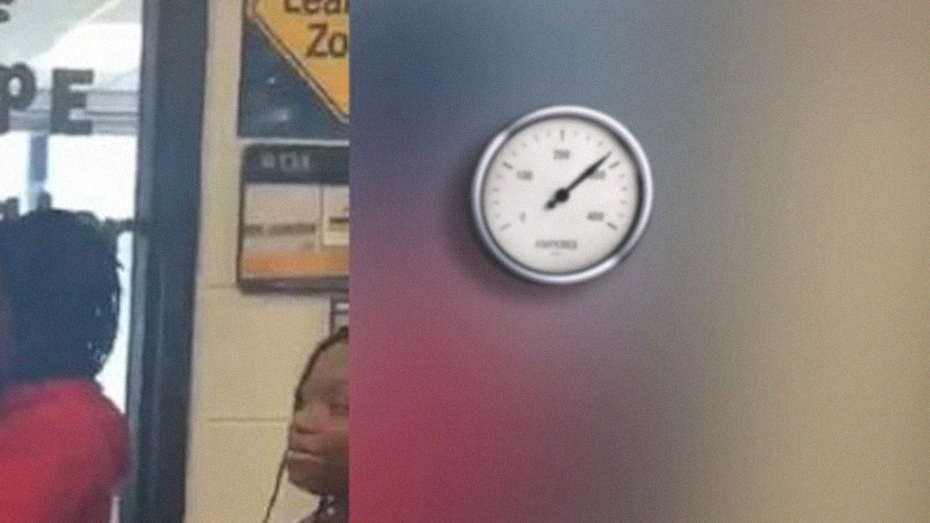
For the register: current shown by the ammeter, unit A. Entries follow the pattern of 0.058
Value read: 280
